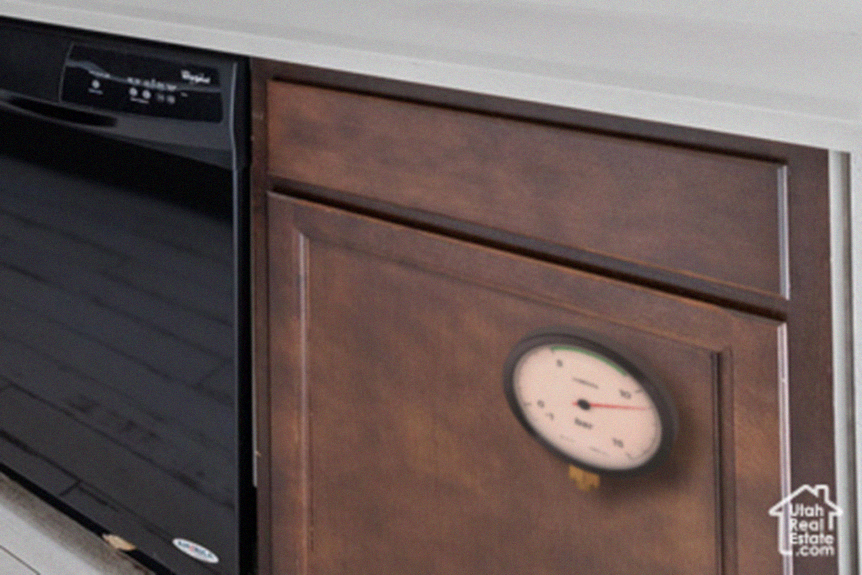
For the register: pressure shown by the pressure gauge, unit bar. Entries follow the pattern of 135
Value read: 11
